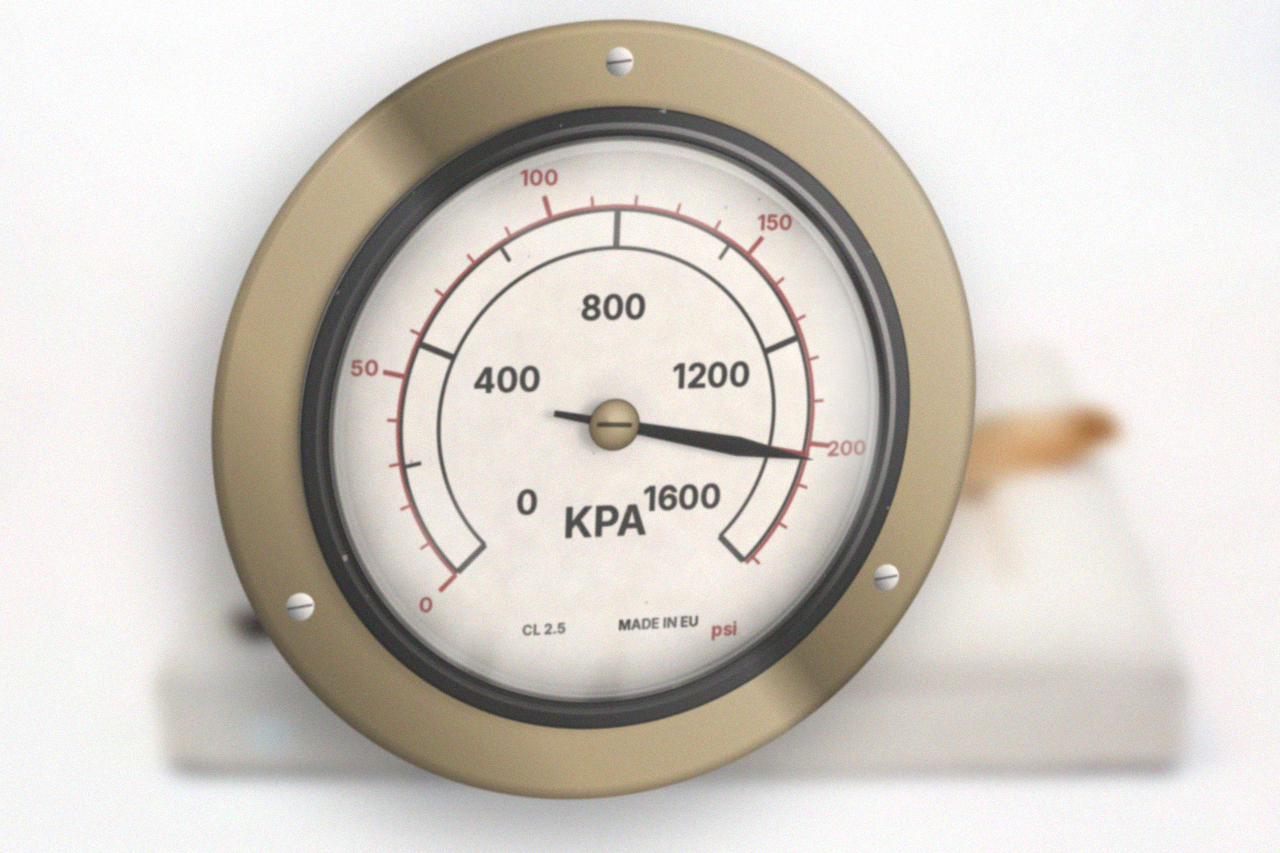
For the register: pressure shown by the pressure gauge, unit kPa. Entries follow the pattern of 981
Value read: 1400
